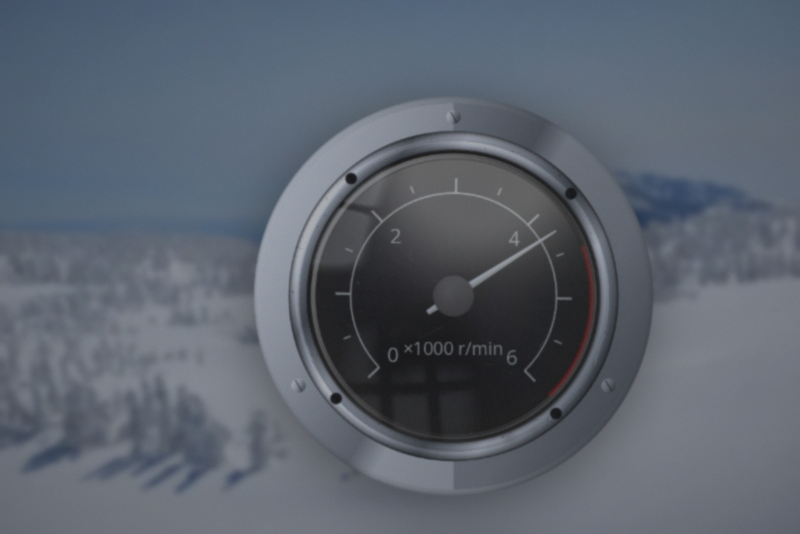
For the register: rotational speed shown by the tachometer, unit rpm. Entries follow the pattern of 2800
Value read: 4250
